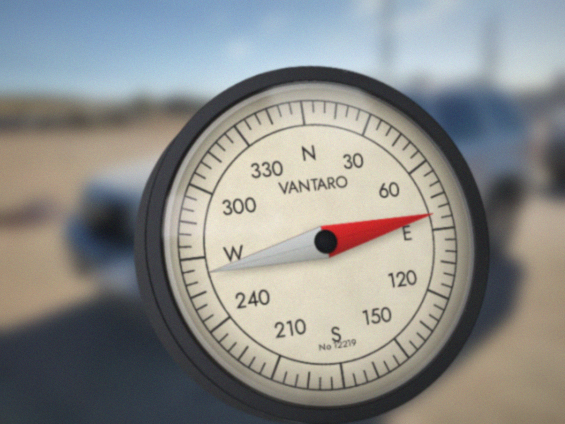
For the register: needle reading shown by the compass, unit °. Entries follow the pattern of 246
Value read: 82.5
